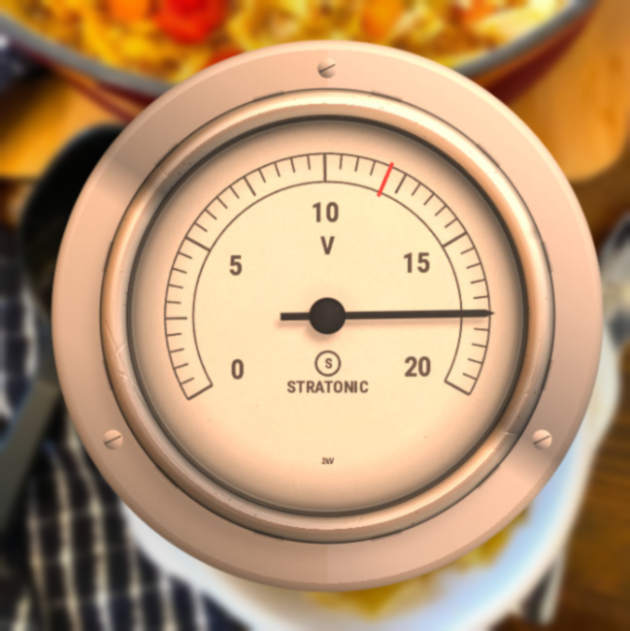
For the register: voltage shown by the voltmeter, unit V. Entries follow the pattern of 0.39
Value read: 17.5
